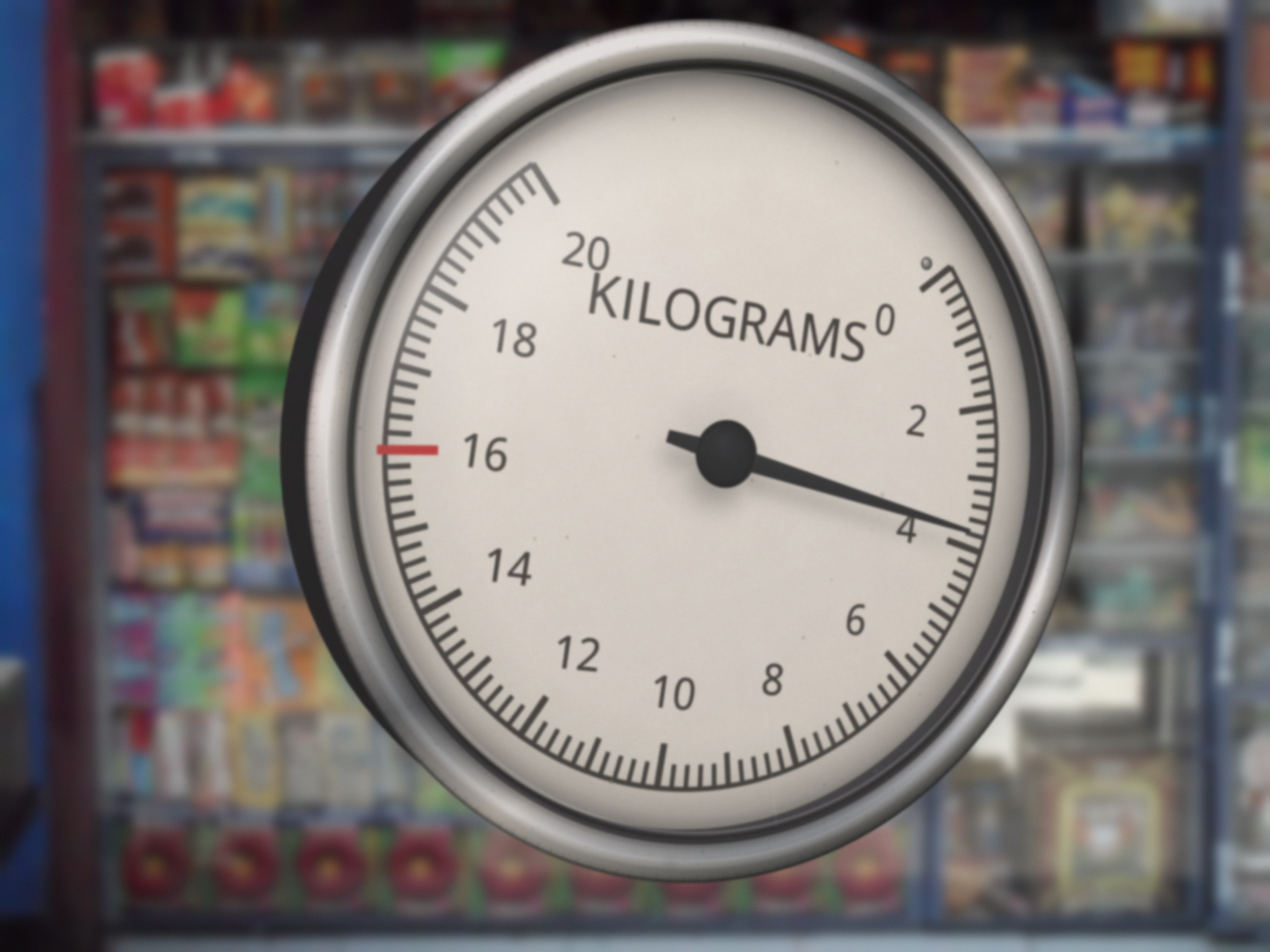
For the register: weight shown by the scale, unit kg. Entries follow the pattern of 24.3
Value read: 3.8
